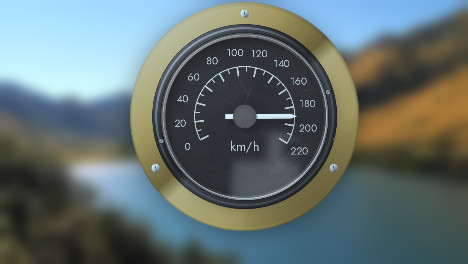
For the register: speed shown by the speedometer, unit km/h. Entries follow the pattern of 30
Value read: 190
